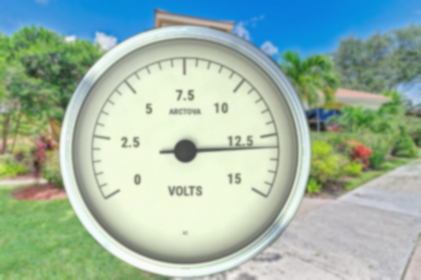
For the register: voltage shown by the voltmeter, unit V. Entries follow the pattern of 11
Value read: 13
